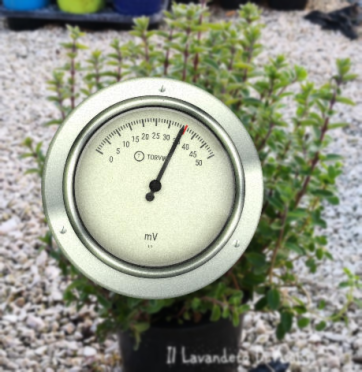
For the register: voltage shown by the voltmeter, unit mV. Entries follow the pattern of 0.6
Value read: 35
